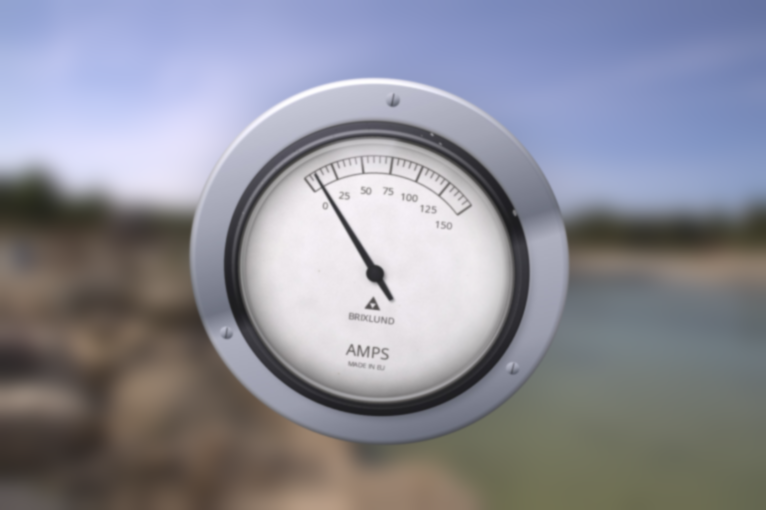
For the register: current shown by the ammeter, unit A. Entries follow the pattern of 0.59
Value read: 10
